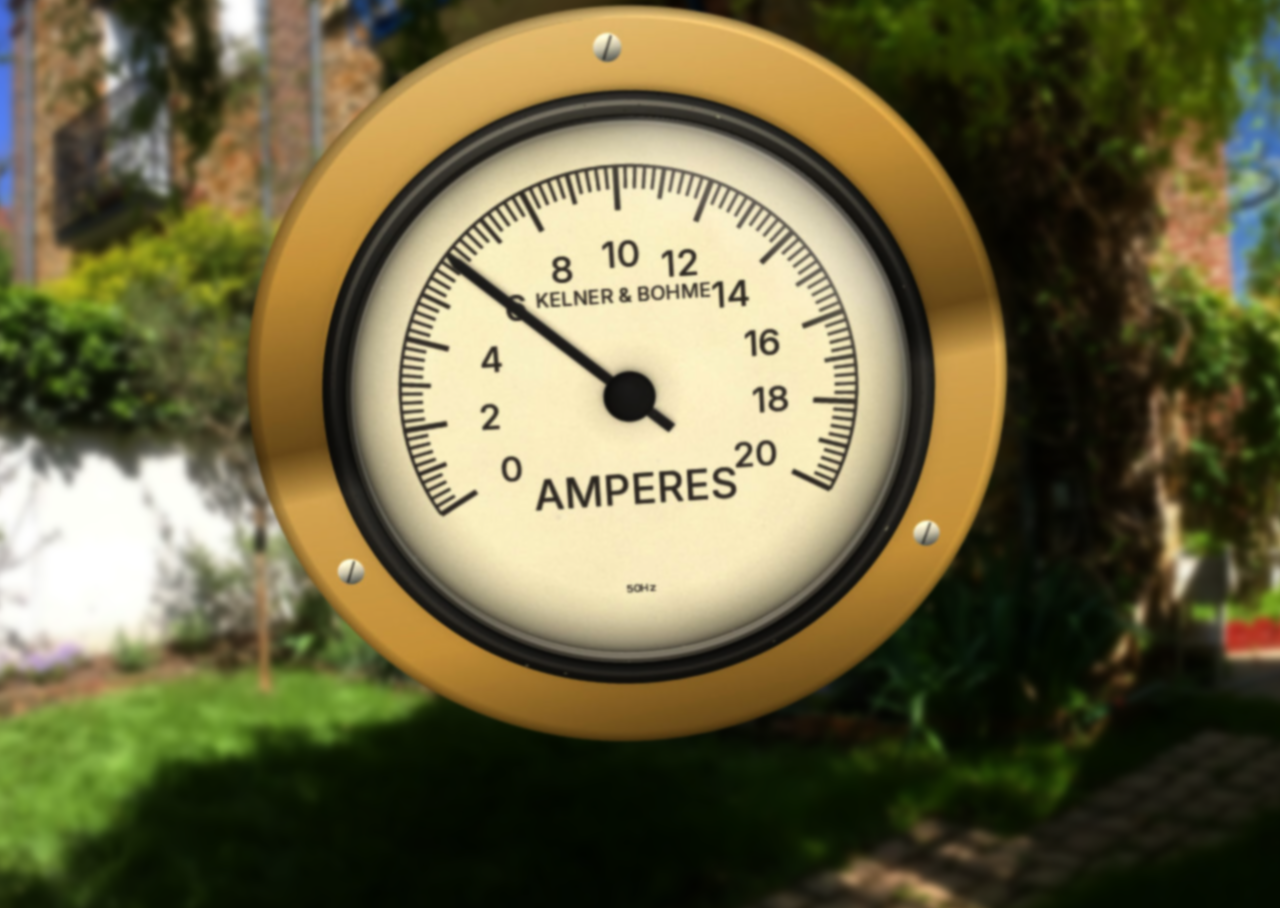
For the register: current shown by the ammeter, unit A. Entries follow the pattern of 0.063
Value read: 6
